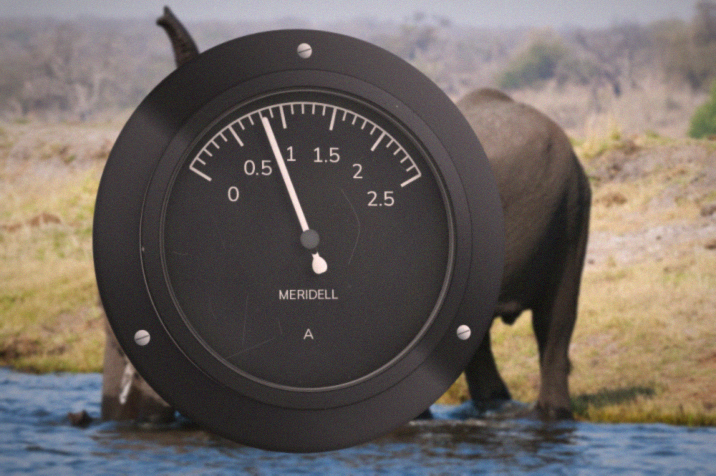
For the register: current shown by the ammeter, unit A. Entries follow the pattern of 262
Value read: 0.8
